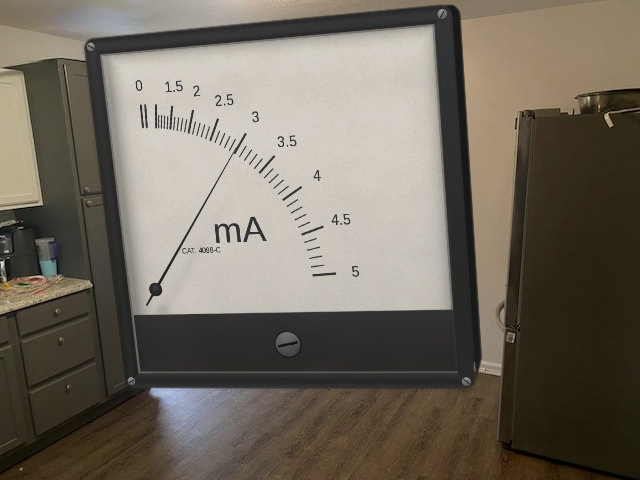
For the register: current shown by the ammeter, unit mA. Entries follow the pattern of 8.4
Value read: 3
